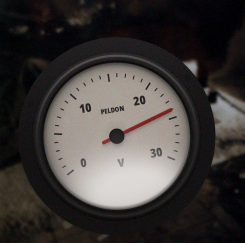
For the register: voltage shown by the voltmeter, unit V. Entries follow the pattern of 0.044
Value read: 24
